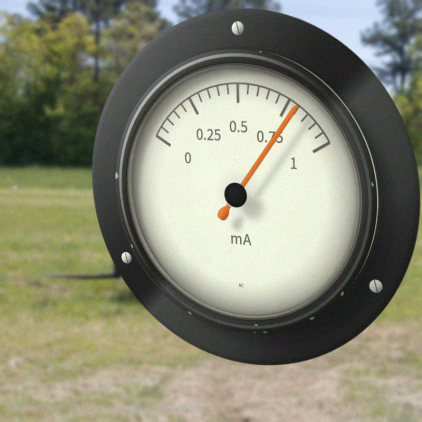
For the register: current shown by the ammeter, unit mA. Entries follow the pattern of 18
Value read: 0.8
